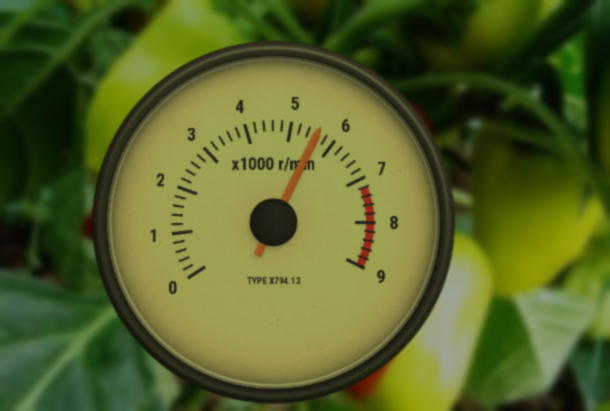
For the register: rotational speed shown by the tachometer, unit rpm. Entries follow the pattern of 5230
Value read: 5600
